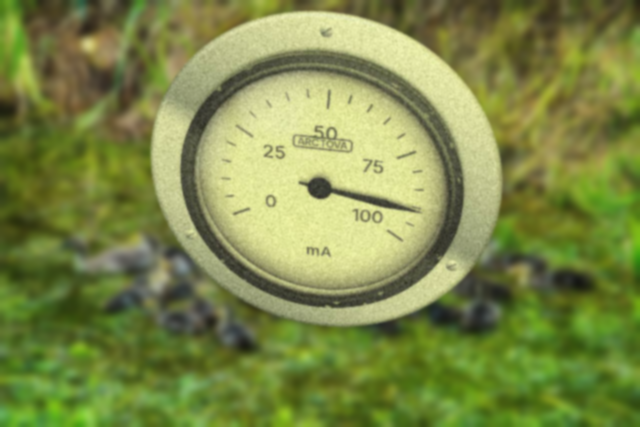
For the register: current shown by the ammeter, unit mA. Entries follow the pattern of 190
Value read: 90
